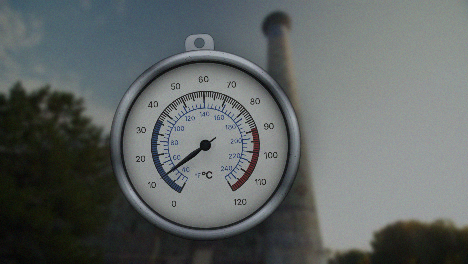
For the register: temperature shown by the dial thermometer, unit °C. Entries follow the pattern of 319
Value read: 10
